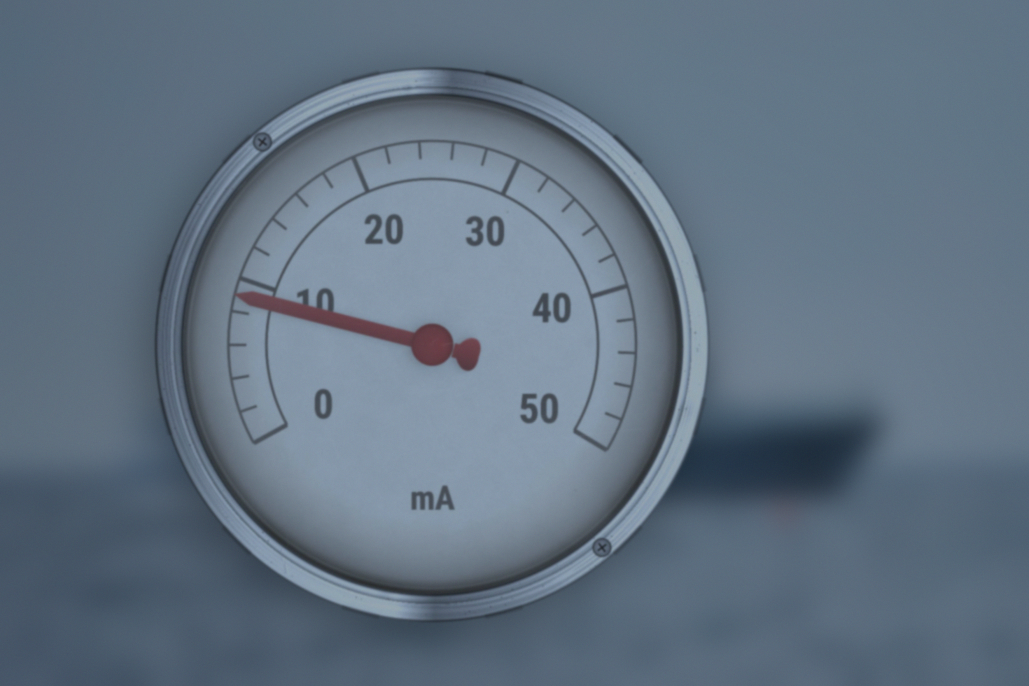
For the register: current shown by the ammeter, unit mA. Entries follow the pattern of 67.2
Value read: 9
